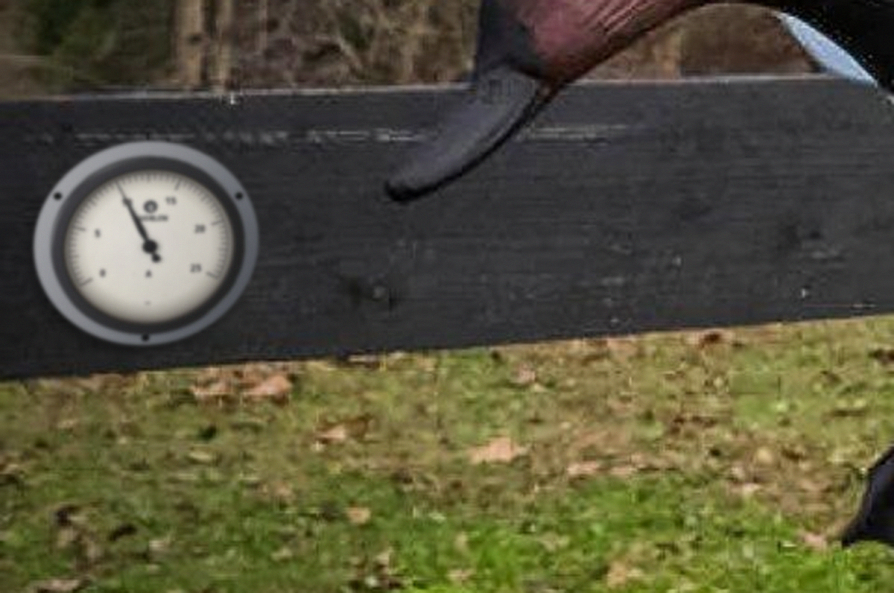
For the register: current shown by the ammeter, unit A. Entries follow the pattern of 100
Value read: 10
